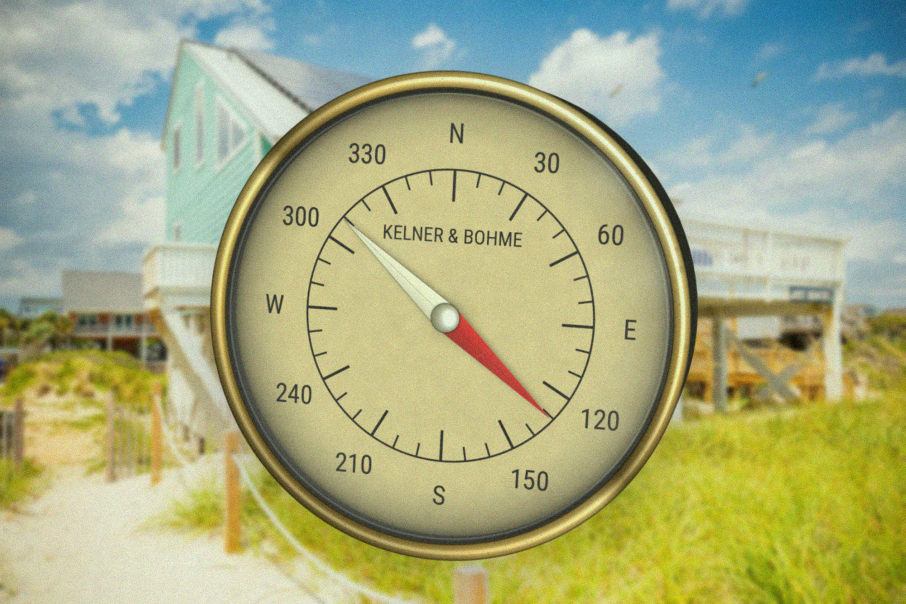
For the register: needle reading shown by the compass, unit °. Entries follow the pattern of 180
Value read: 130
